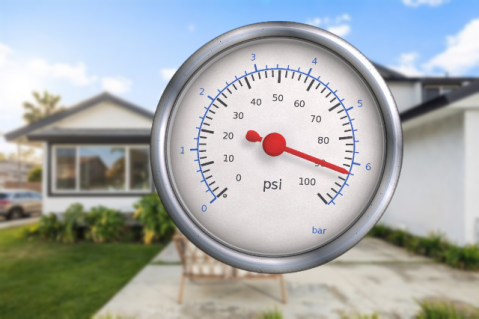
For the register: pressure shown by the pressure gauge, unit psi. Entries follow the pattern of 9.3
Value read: 90
